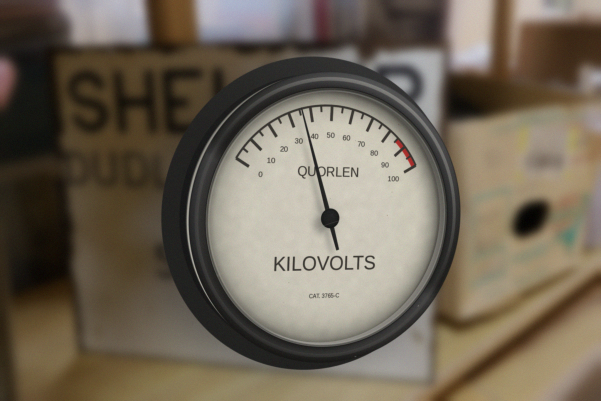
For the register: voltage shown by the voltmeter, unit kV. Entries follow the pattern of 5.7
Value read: 35
